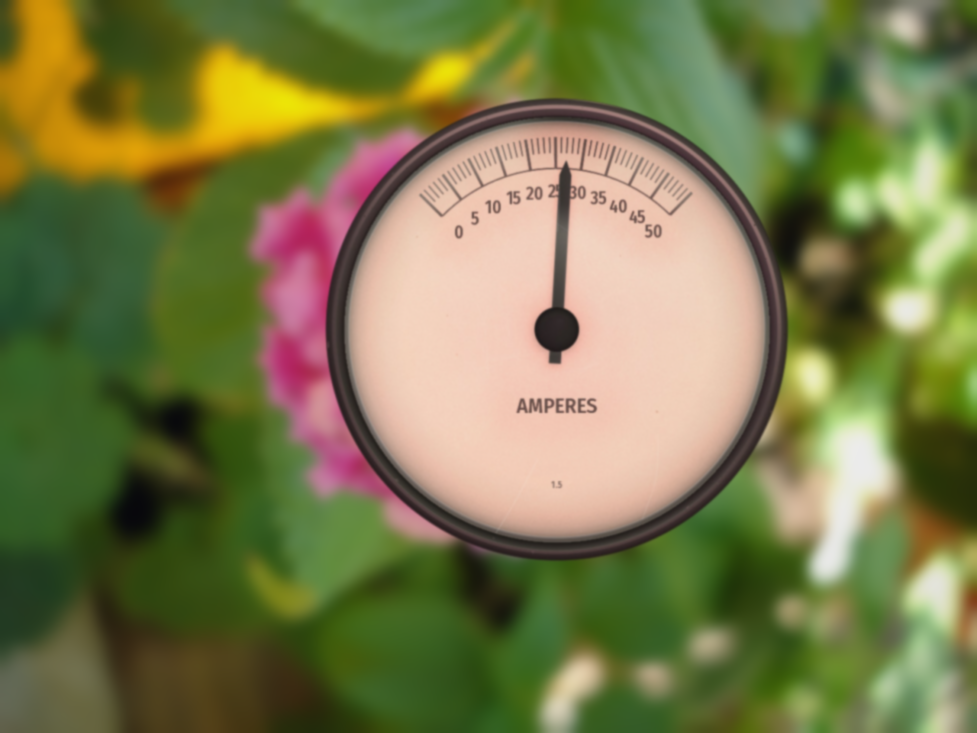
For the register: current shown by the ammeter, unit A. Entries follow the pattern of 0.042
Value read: 27
